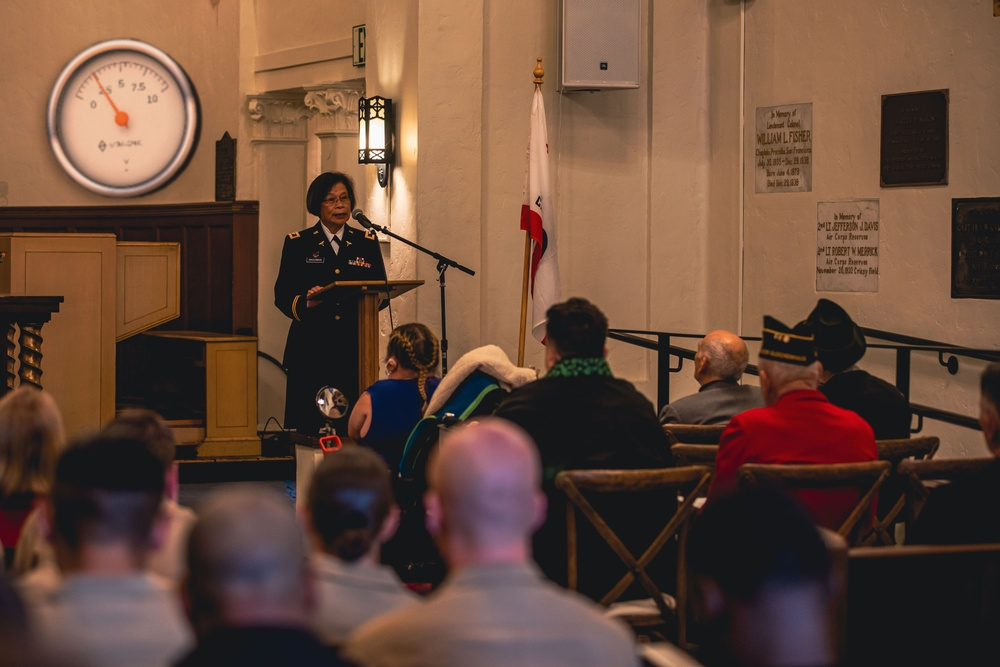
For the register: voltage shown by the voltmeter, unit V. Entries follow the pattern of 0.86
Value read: 2.5
